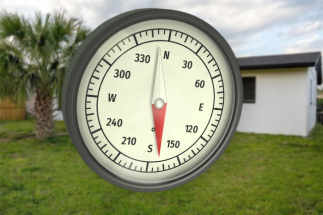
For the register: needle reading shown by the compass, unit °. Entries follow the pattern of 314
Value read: 170
